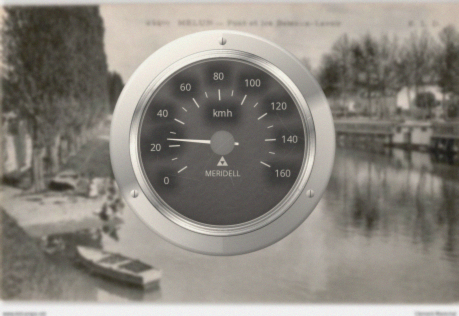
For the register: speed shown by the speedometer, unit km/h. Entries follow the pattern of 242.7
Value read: 25
